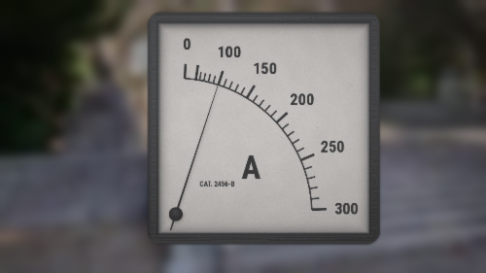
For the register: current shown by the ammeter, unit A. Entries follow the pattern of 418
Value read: 100
